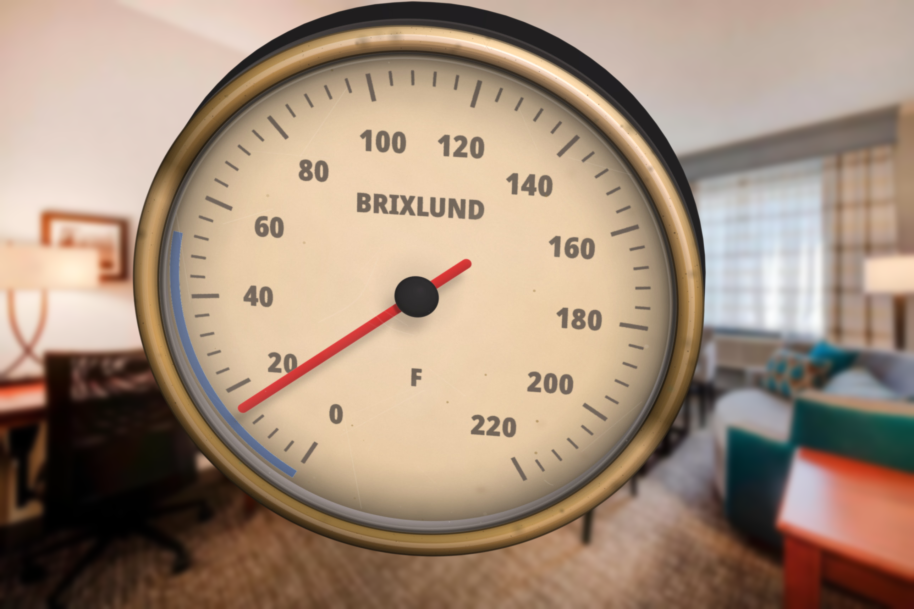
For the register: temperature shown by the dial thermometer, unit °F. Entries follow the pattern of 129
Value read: 16
